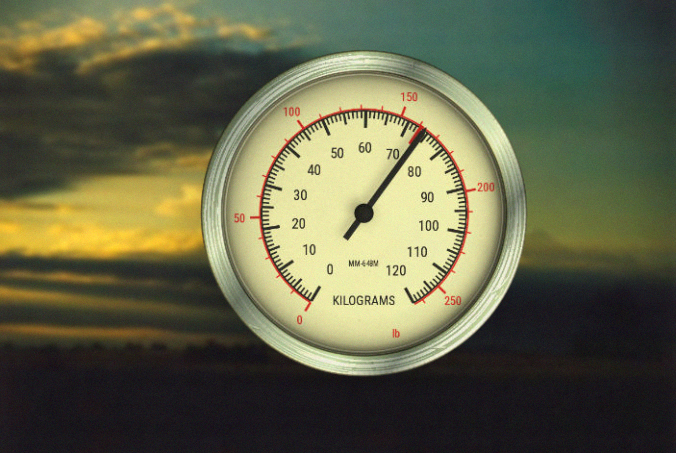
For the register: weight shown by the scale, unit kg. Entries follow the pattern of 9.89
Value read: 74
